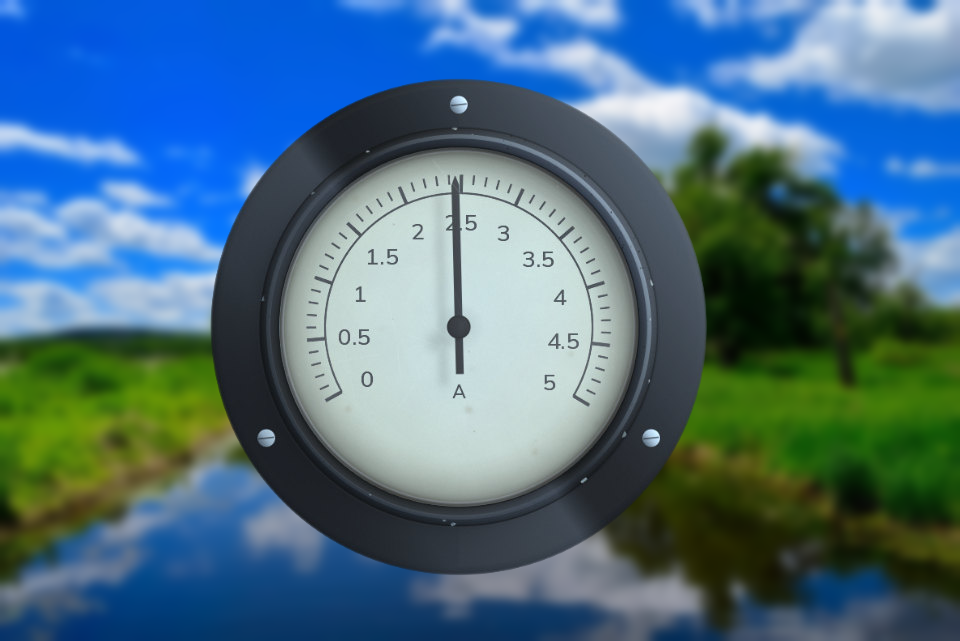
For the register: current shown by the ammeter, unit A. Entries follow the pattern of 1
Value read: 2.45
